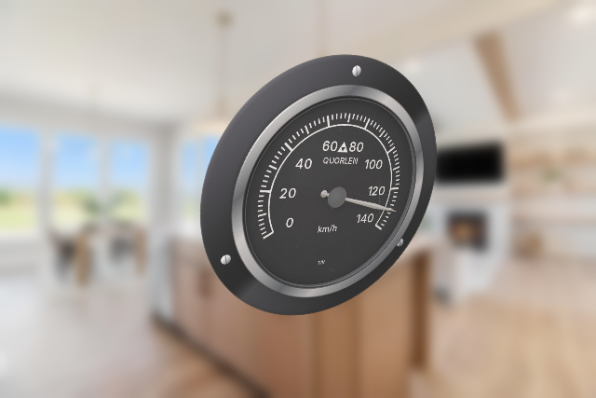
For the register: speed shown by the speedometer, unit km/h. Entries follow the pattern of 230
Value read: 130
